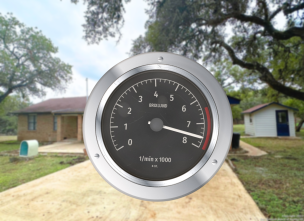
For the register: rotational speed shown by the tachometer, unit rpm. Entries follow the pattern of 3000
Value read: 7600
